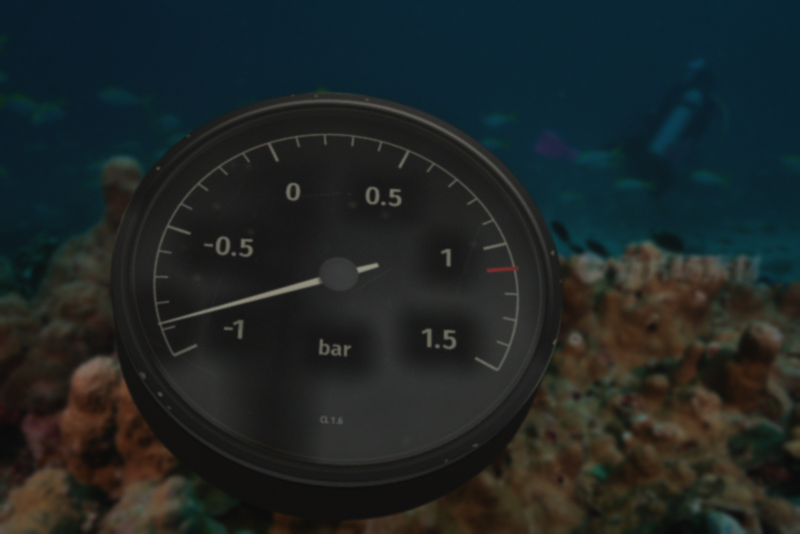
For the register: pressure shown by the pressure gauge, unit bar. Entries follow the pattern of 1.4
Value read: -0.9
